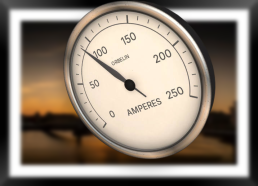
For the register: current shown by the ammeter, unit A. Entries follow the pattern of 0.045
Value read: 90
